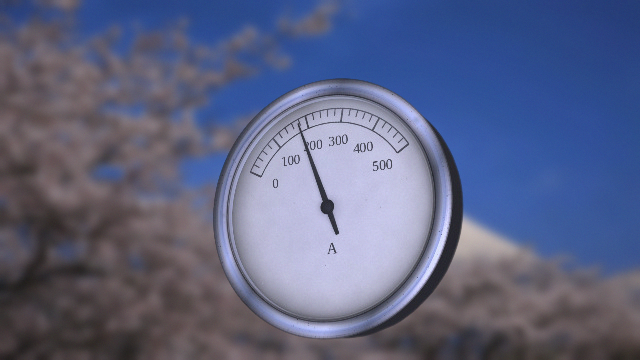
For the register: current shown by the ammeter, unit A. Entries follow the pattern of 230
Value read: 180
